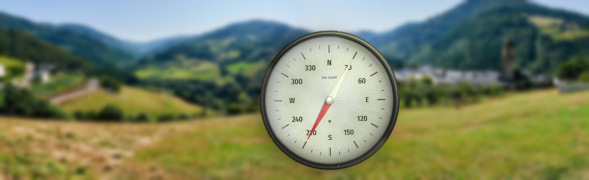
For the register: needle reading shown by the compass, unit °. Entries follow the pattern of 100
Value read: 210
